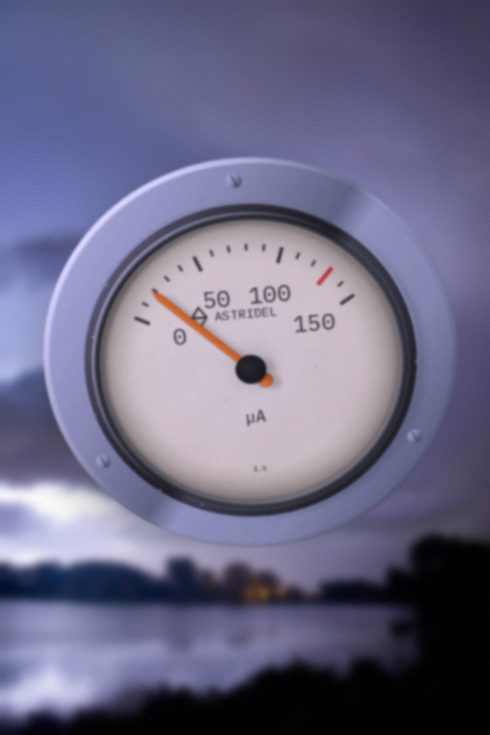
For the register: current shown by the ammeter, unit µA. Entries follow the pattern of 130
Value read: 20
